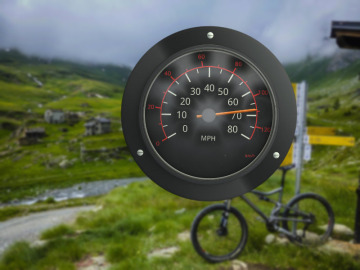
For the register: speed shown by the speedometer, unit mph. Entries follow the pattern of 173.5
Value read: 67.5
